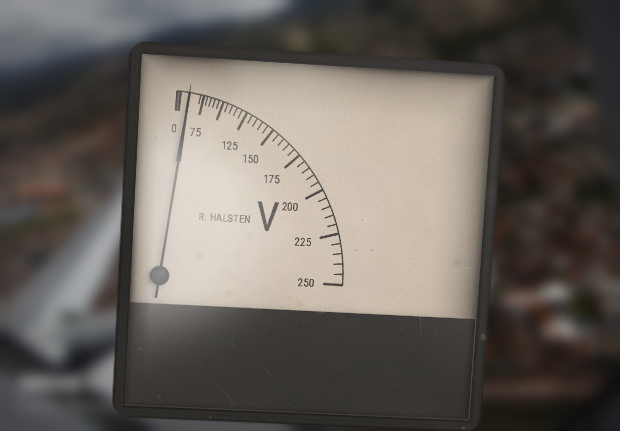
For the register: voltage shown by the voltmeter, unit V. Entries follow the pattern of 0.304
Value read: 50
